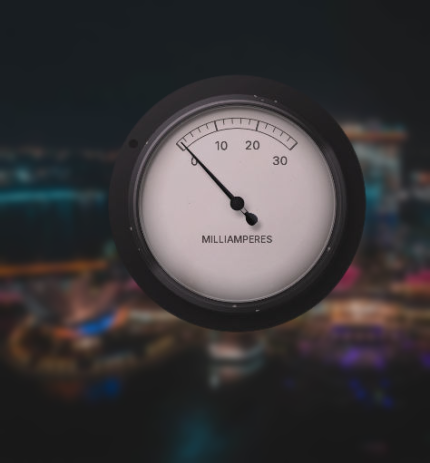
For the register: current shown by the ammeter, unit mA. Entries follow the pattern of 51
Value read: 1
